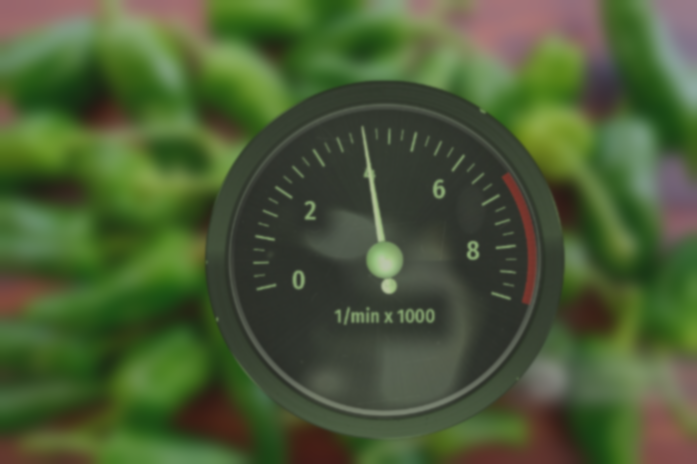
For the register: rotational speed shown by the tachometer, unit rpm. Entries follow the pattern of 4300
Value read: 4000
